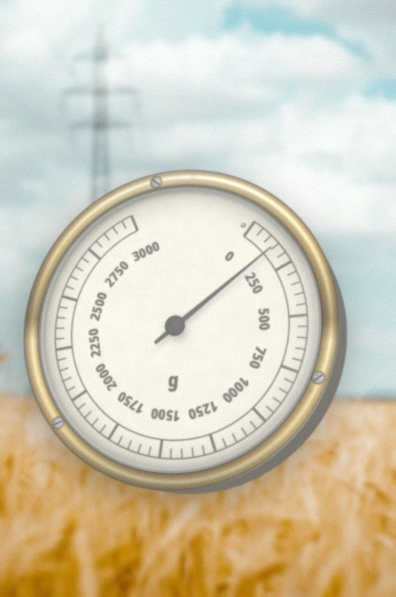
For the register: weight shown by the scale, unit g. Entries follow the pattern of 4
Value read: 150
